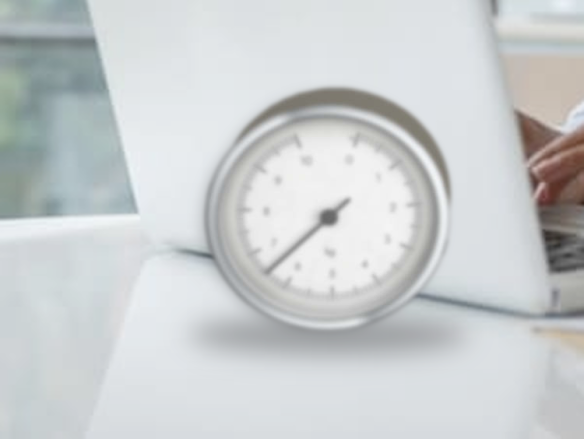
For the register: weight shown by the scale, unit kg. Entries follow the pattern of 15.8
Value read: 6.5
